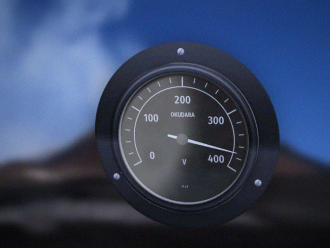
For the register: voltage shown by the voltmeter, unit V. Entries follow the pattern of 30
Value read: 370
